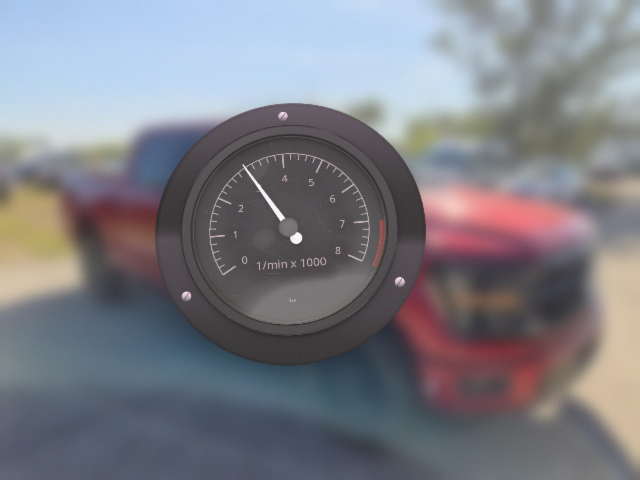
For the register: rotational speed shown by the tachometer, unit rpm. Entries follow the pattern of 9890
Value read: 3000
